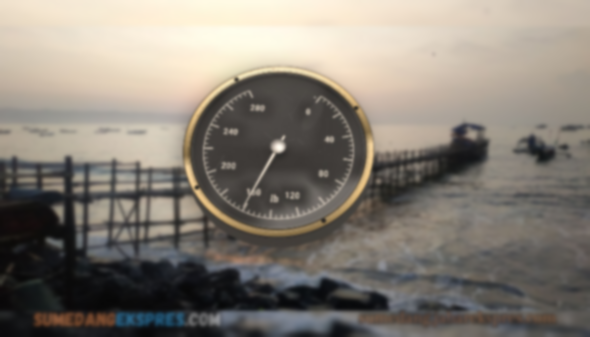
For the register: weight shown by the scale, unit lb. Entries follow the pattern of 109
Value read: 160
